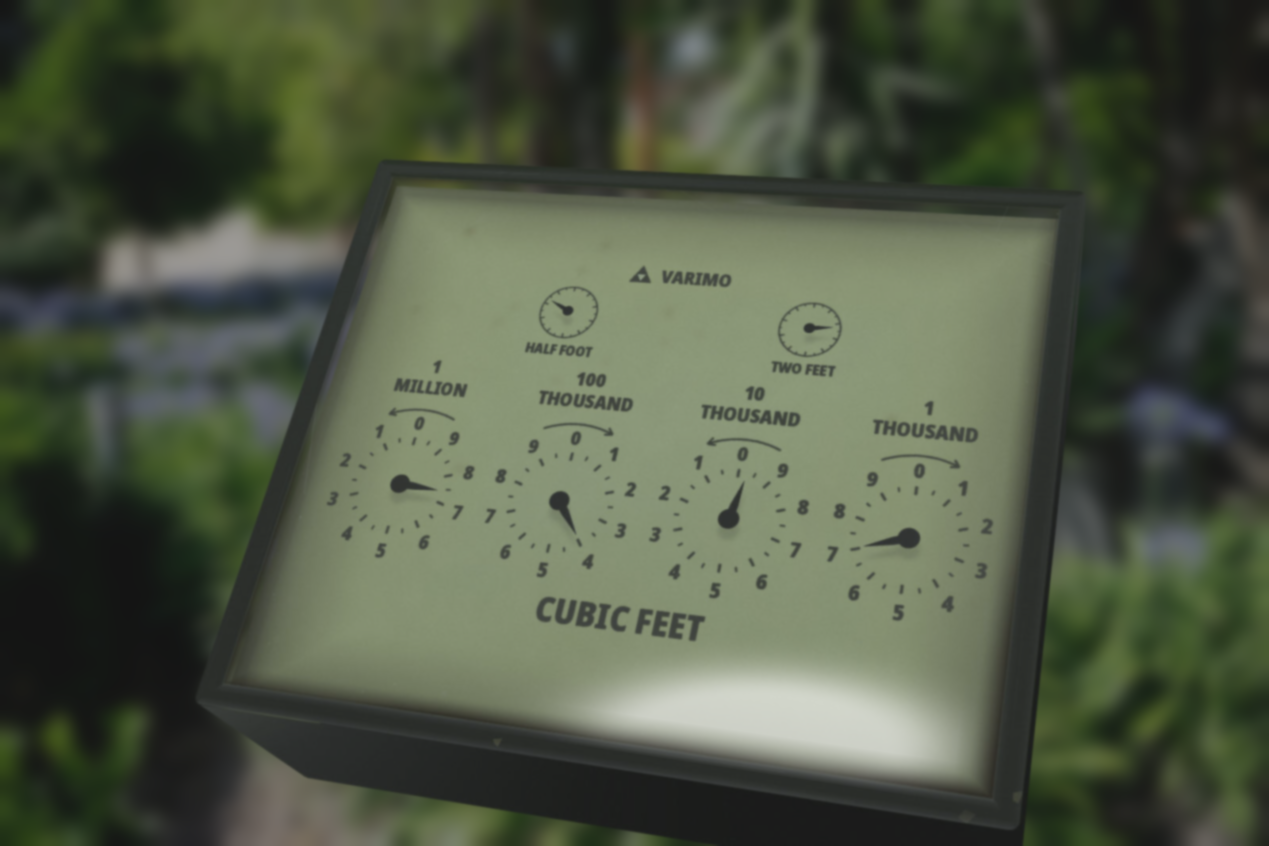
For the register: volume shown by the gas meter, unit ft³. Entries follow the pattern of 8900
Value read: 739700
